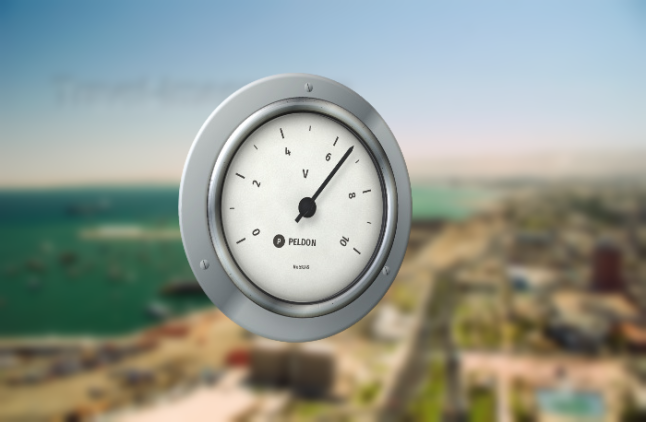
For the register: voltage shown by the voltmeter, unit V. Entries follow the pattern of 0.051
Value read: 6.5
